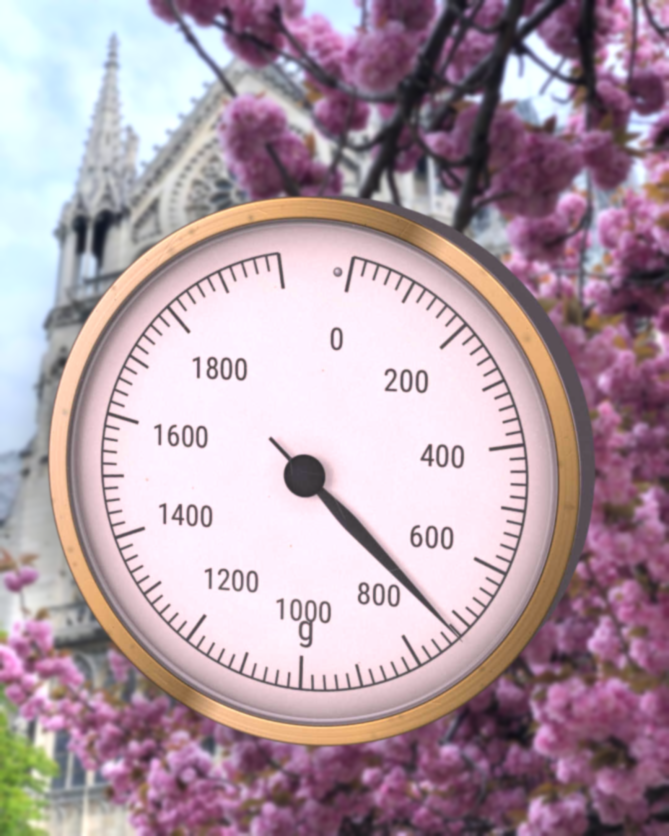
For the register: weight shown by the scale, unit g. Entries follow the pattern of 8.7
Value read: 720
